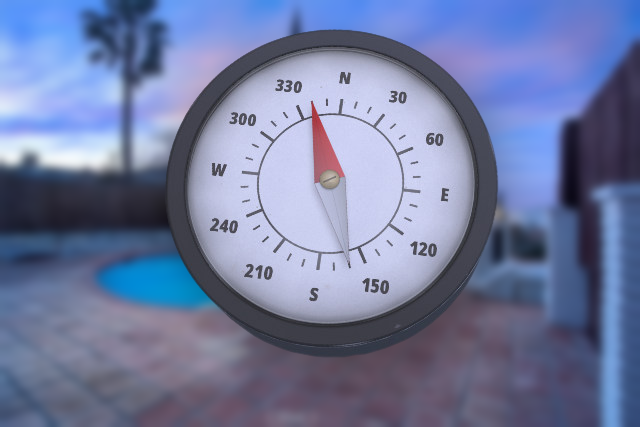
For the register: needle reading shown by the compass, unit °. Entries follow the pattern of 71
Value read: 340
